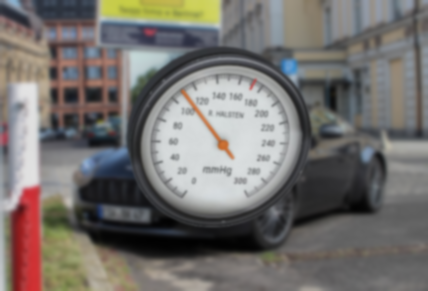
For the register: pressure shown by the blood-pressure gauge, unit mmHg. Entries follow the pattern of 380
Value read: 110
